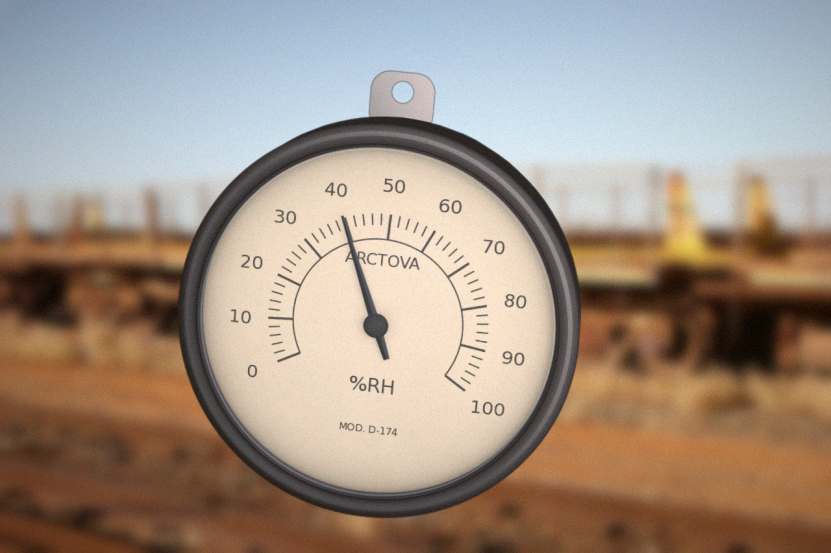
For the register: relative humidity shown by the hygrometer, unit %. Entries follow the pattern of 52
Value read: 40
